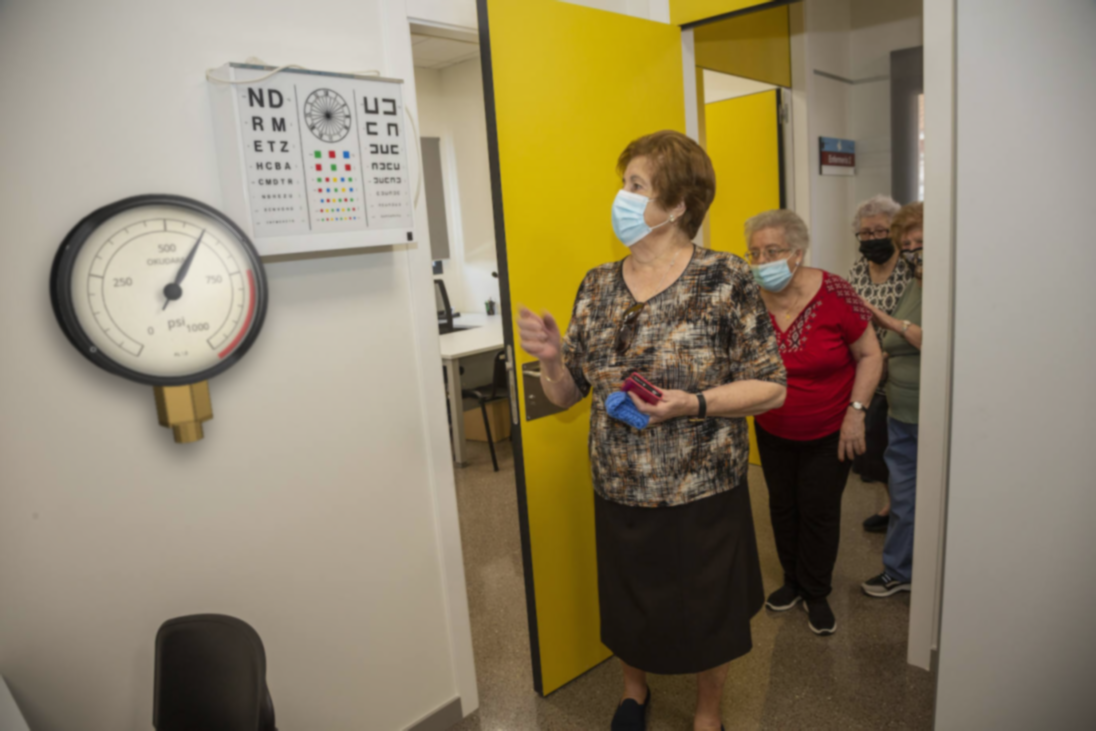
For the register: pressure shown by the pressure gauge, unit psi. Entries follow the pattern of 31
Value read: 600
